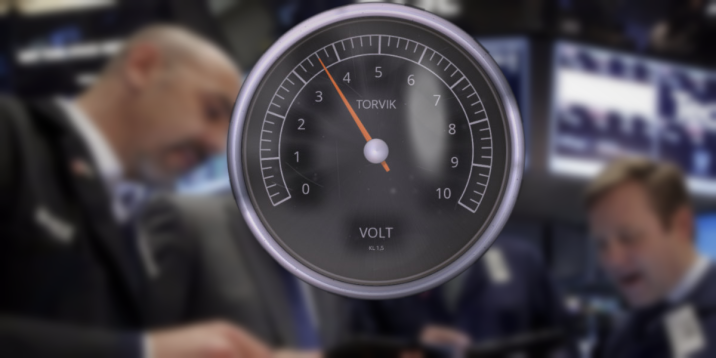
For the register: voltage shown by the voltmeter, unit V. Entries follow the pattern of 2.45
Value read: 3.6
